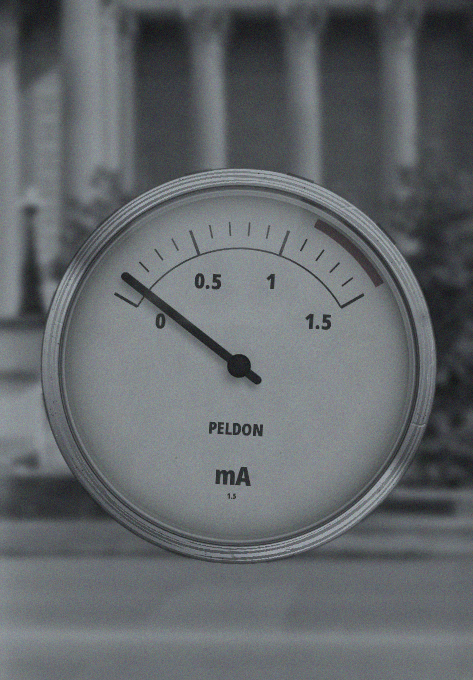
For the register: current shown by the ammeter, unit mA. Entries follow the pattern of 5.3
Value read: 0.1
